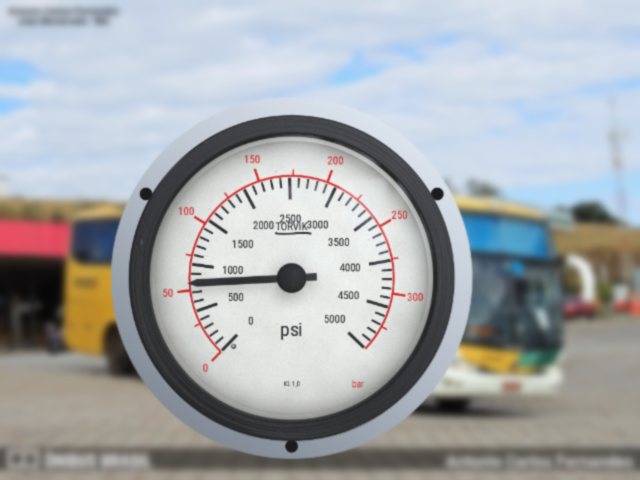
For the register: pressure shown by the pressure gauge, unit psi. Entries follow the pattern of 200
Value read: 800
